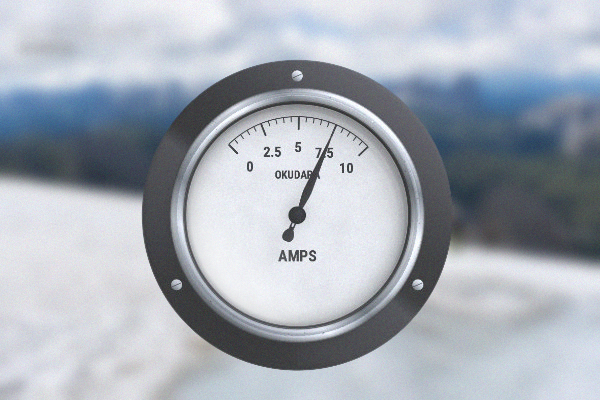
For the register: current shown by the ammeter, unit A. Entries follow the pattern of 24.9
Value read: 7.5
